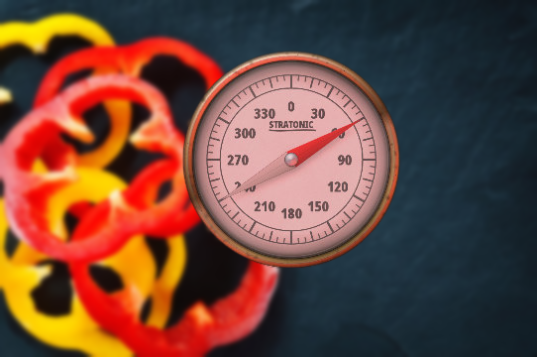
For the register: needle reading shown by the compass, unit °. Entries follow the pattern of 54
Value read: 60
